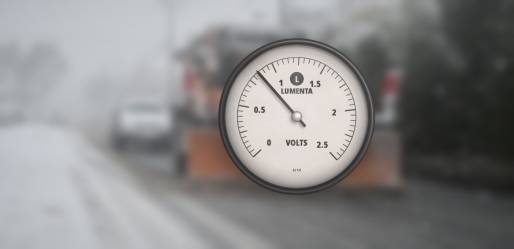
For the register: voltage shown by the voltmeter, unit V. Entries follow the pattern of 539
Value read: 0.85
